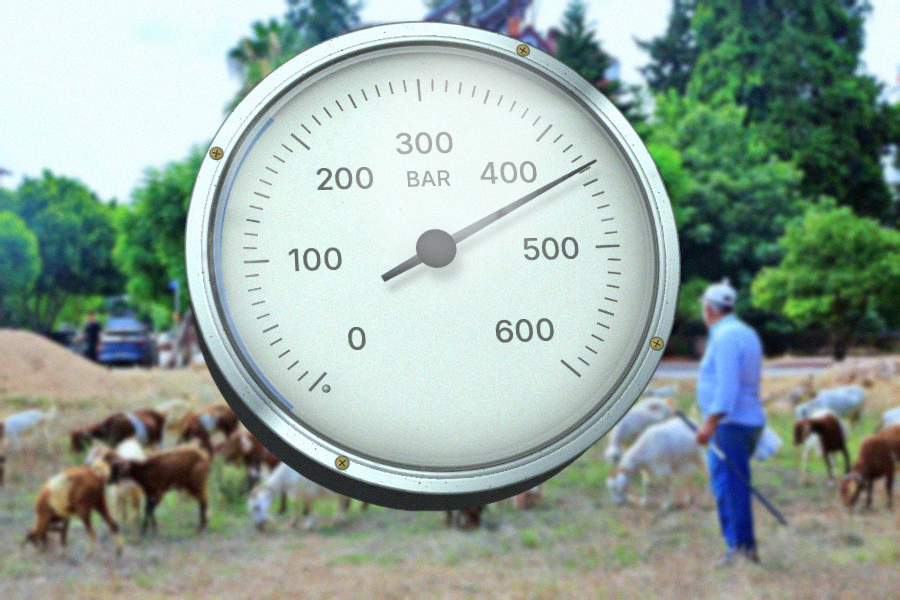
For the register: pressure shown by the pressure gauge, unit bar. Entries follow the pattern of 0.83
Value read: 440
